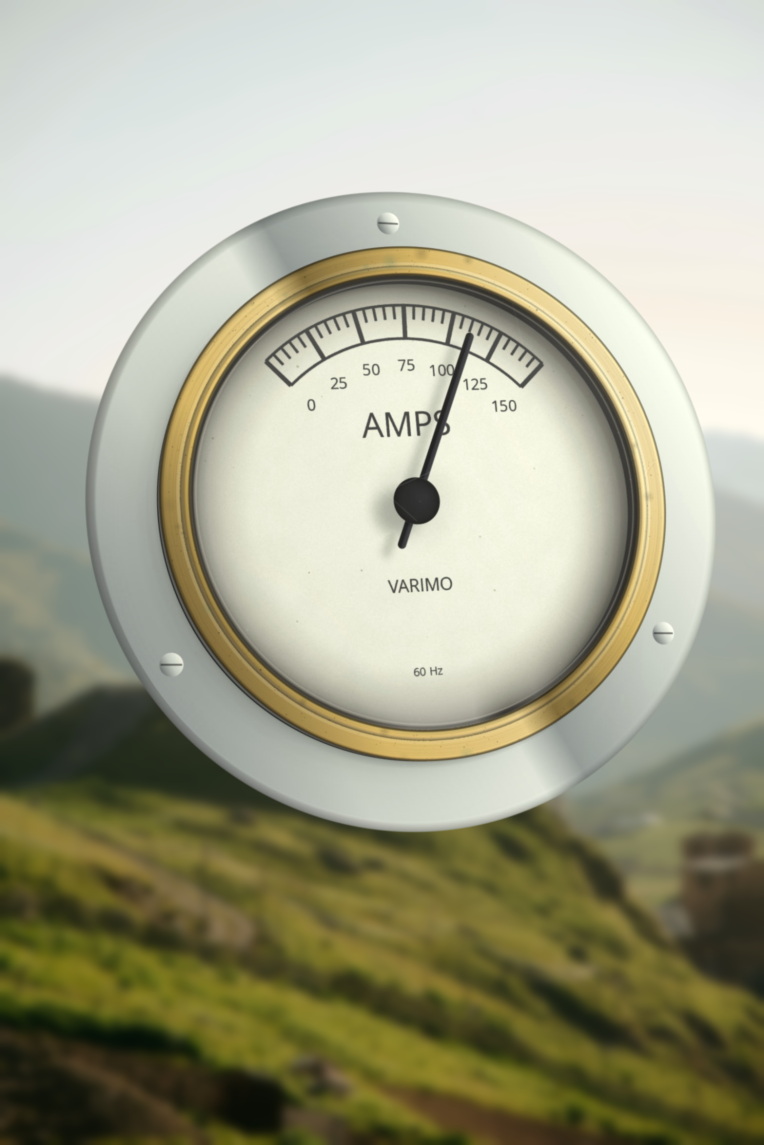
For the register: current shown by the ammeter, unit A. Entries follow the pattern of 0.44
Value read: 110
